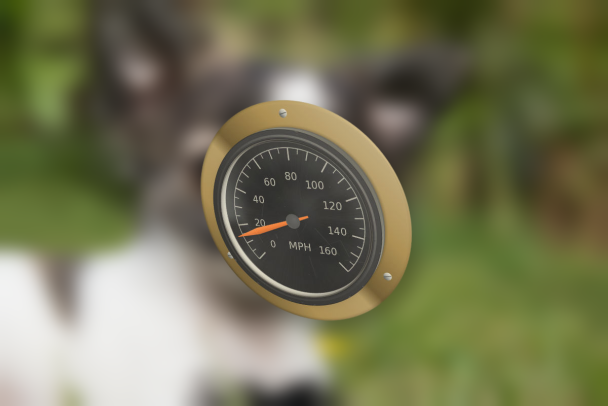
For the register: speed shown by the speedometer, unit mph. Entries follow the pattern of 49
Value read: 15
